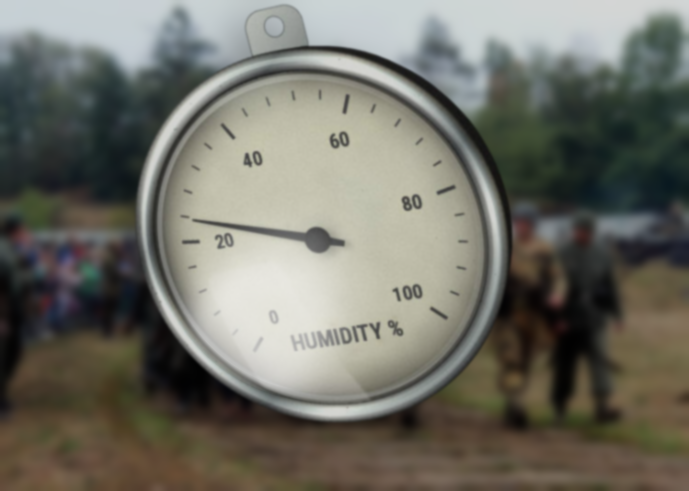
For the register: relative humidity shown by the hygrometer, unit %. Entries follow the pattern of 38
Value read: 24
